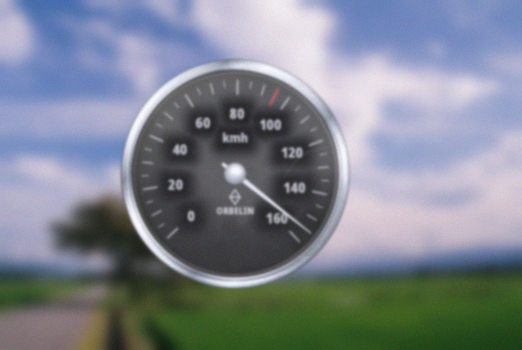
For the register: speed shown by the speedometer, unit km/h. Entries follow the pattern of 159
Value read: 155
